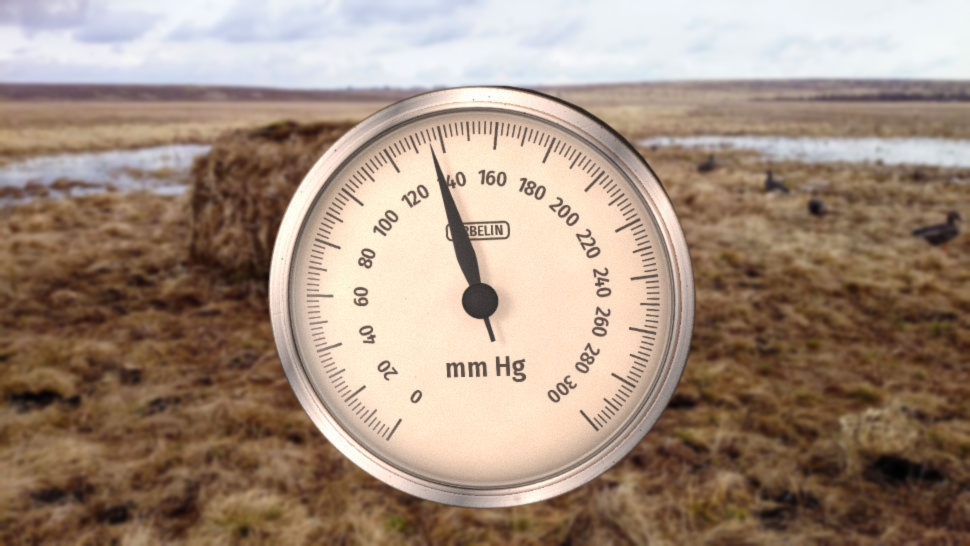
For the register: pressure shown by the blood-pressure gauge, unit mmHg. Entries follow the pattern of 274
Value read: 136
